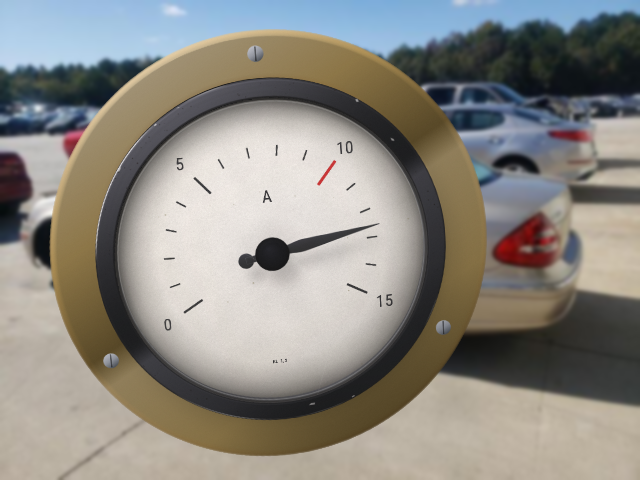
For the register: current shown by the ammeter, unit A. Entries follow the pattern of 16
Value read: 12.5
